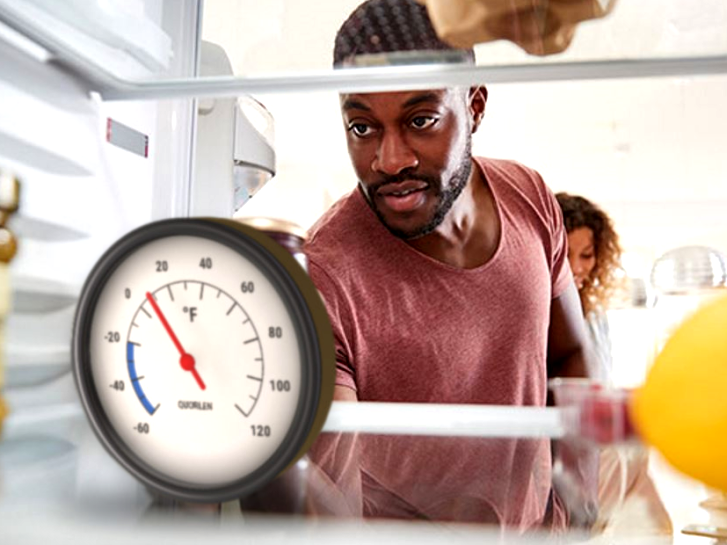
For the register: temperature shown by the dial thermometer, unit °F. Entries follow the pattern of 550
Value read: 10
